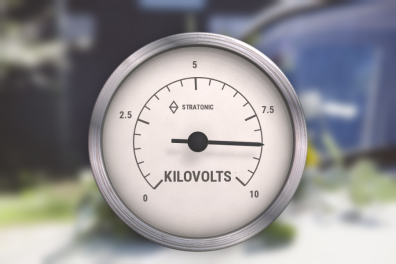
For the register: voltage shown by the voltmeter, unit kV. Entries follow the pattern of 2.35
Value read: 8.5
